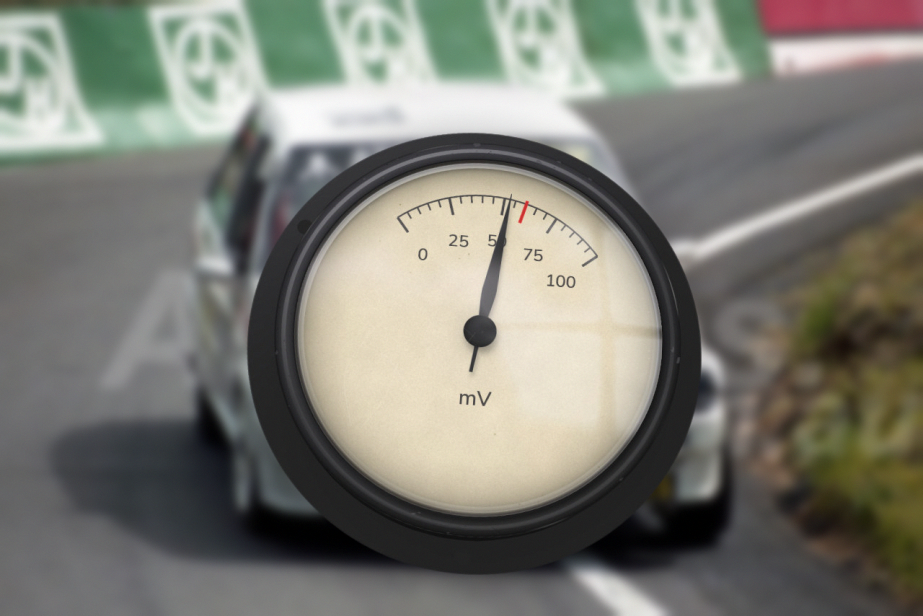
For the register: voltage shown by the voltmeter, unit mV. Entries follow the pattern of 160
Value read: 52.5
